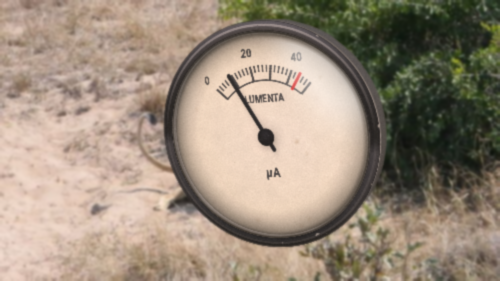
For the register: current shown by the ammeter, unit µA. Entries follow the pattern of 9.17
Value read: 10
